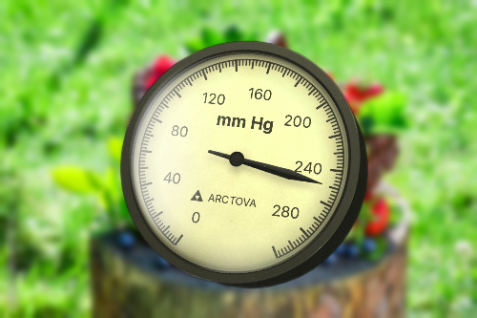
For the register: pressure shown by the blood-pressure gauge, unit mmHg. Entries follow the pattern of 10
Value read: 250
